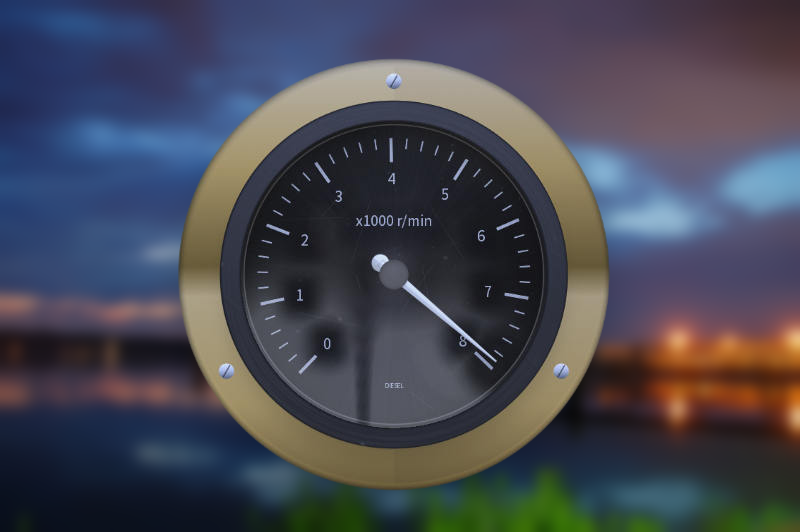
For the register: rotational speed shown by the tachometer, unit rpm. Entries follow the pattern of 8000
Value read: 7900
